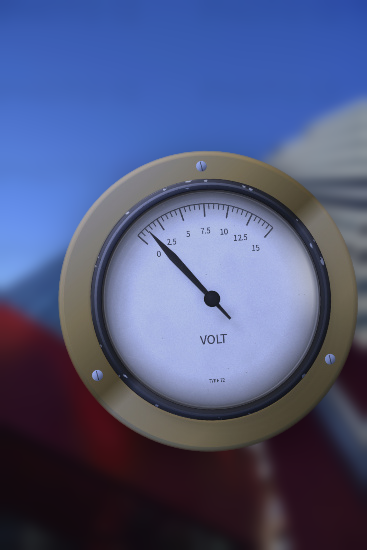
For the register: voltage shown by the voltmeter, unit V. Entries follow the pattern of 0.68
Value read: 1
